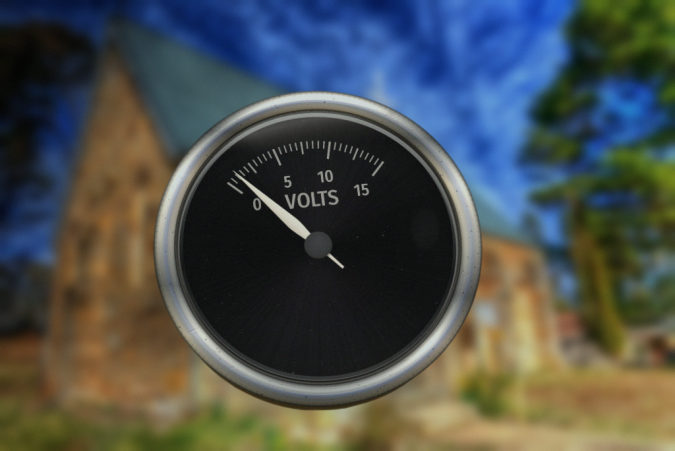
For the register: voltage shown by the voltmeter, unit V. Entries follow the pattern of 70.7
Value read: 1
